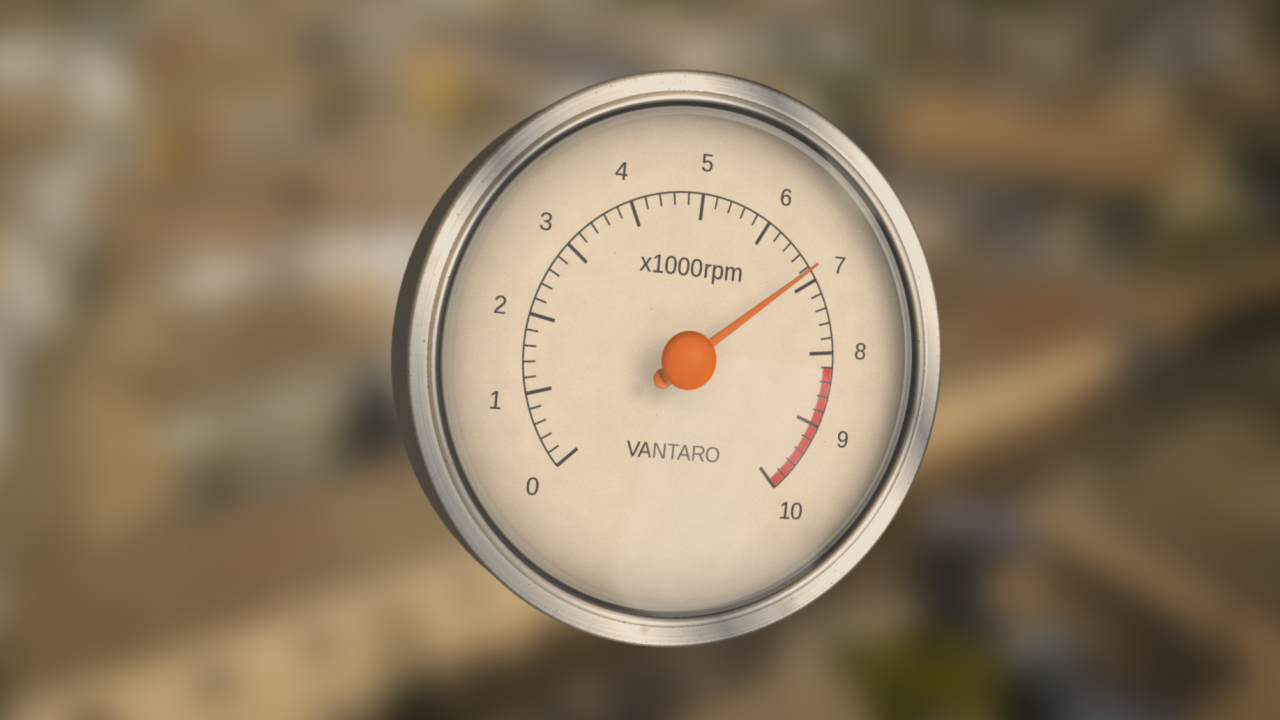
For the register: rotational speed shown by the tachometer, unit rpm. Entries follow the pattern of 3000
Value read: 6800
